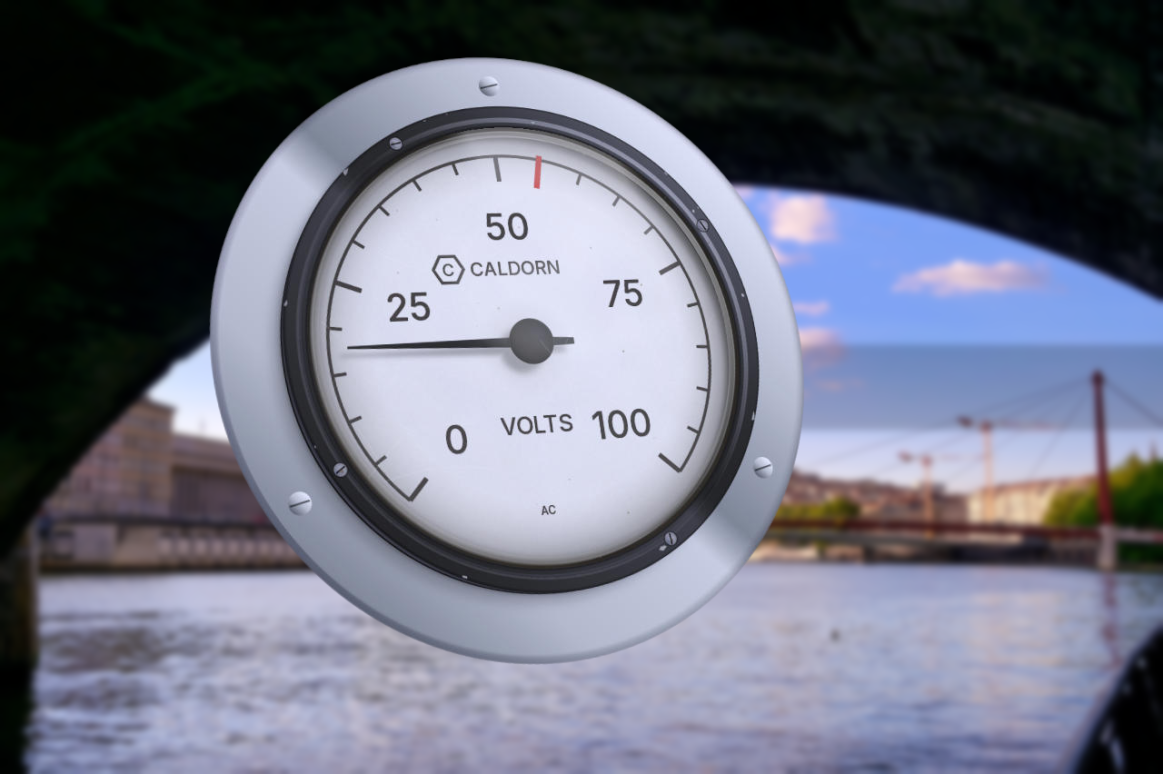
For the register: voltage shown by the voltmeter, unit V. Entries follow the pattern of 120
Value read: 17.5
